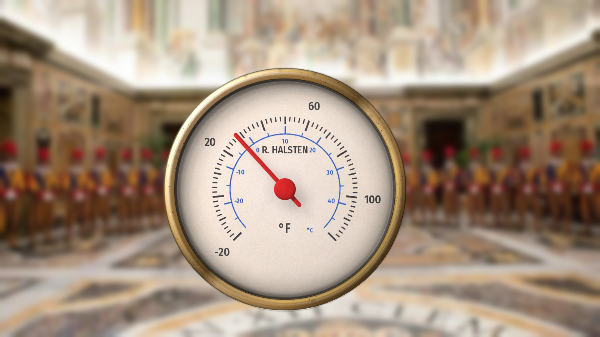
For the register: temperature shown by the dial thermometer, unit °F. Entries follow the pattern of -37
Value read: 28
